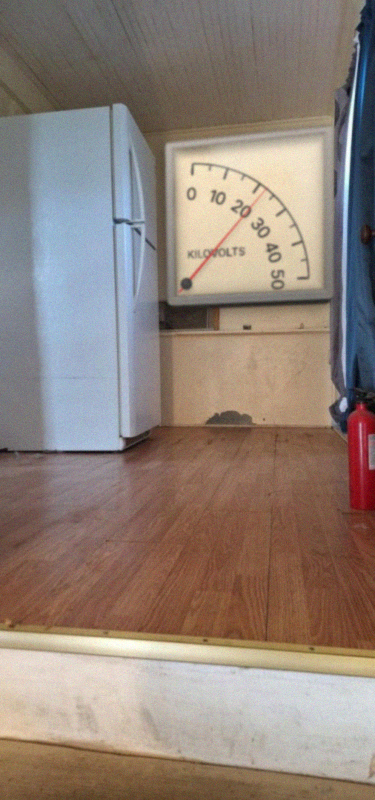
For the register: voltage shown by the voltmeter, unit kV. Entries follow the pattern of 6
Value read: 22.5
